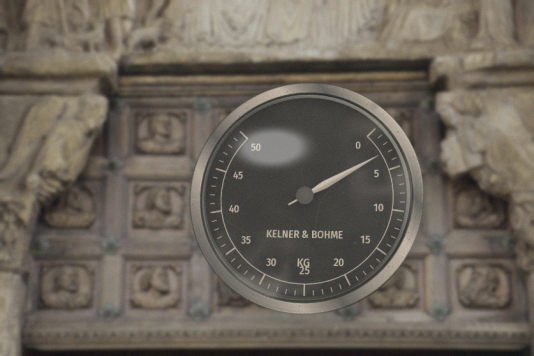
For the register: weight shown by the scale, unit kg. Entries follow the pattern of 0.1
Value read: 3
